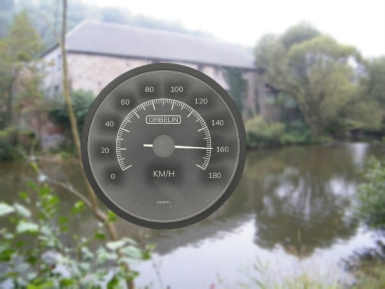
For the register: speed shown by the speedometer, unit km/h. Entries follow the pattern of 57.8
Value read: 160
